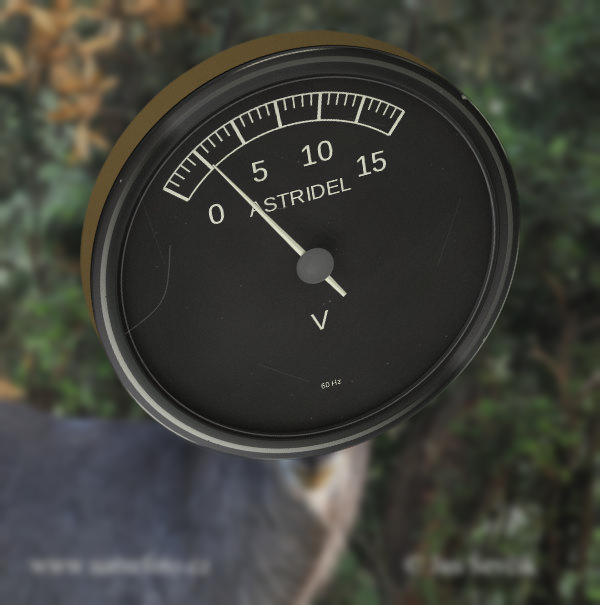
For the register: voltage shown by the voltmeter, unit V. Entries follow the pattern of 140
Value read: 2.75
